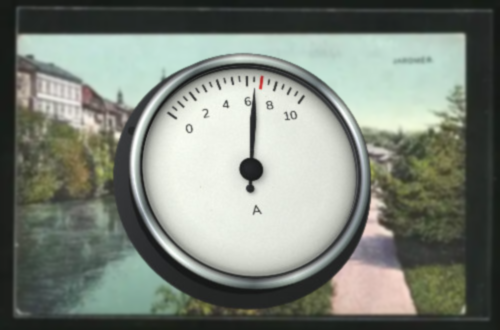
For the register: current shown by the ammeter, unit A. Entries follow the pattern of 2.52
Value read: 6.5
